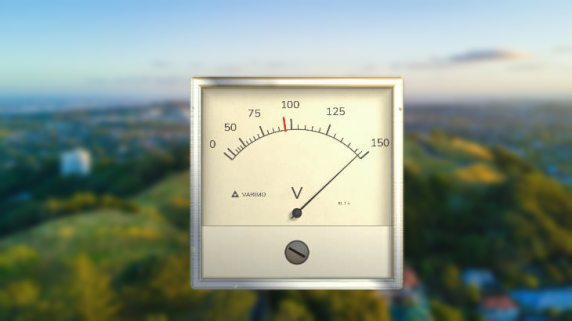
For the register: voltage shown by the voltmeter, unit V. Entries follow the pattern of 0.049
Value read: 147.5
